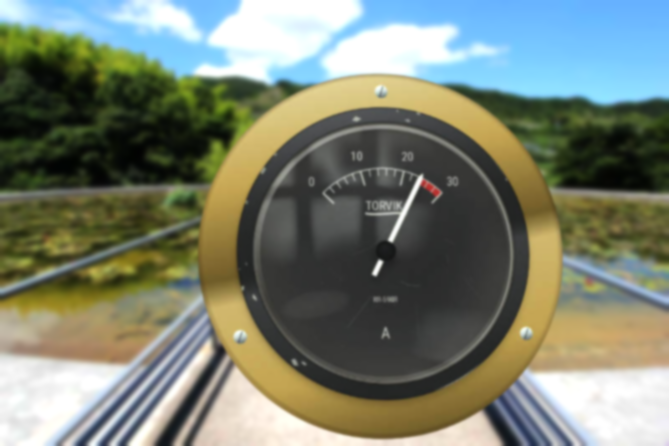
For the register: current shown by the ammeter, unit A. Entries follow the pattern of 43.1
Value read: 24
